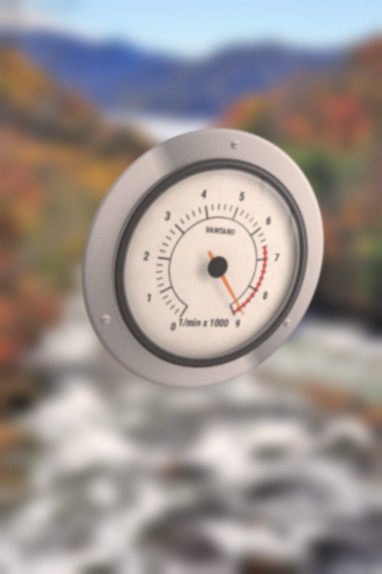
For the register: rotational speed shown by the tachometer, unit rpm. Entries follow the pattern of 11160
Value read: 8800
